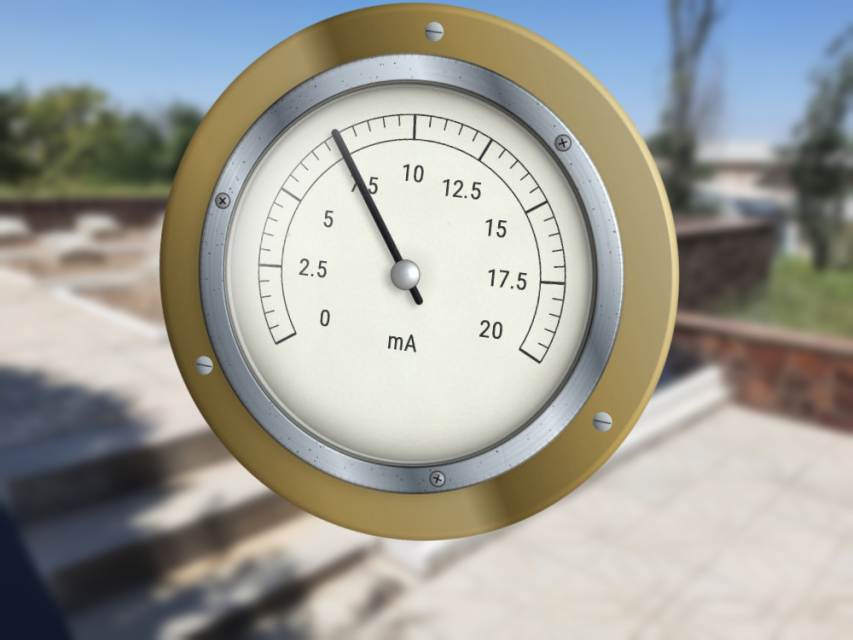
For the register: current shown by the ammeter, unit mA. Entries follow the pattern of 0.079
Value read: 7.5
